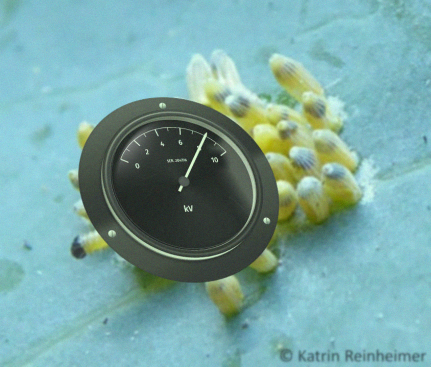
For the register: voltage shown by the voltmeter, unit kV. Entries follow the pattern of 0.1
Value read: 8
